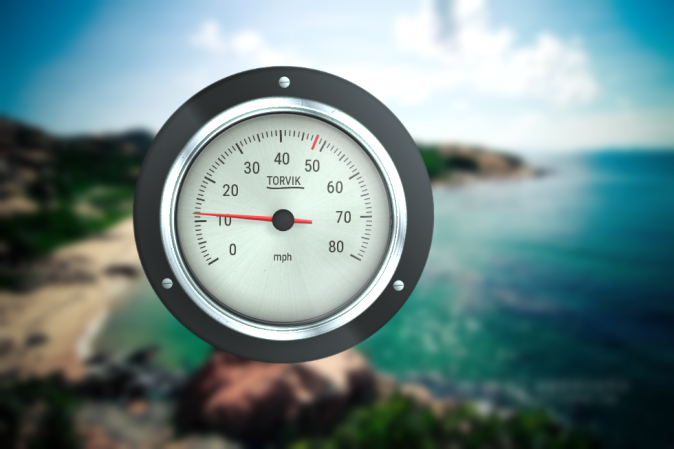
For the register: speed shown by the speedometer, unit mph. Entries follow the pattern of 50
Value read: 12
